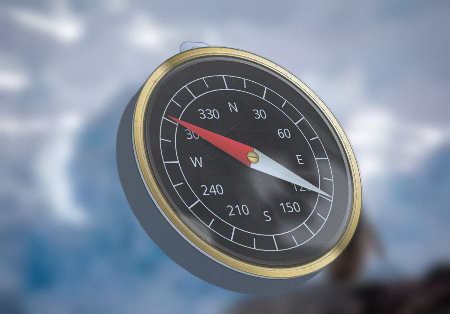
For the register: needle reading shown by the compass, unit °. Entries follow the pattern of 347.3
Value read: 300
